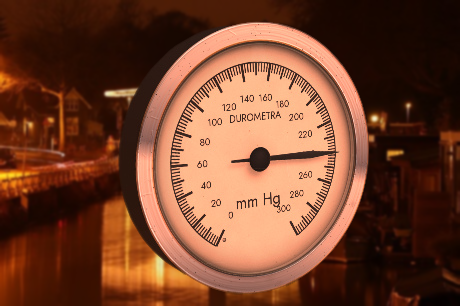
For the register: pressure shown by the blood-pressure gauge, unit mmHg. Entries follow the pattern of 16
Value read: 240
